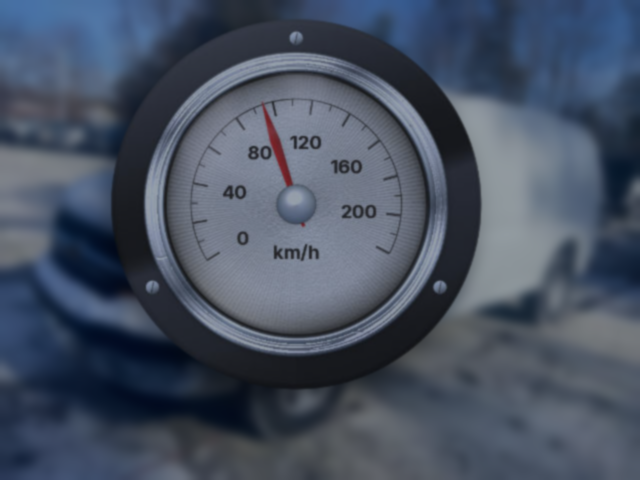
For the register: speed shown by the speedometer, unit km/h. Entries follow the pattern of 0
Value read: 95
